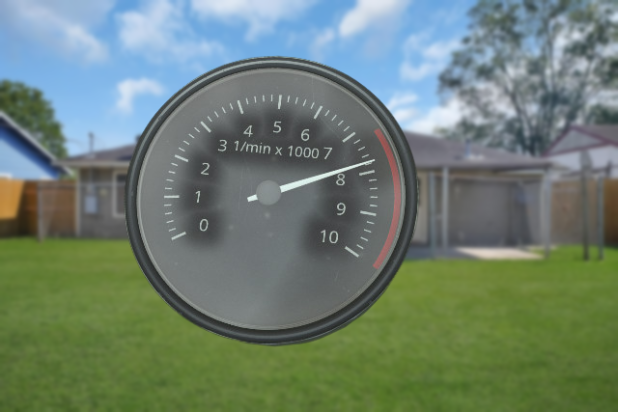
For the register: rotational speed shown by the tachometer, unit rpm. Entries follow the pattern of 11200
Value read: 7800
